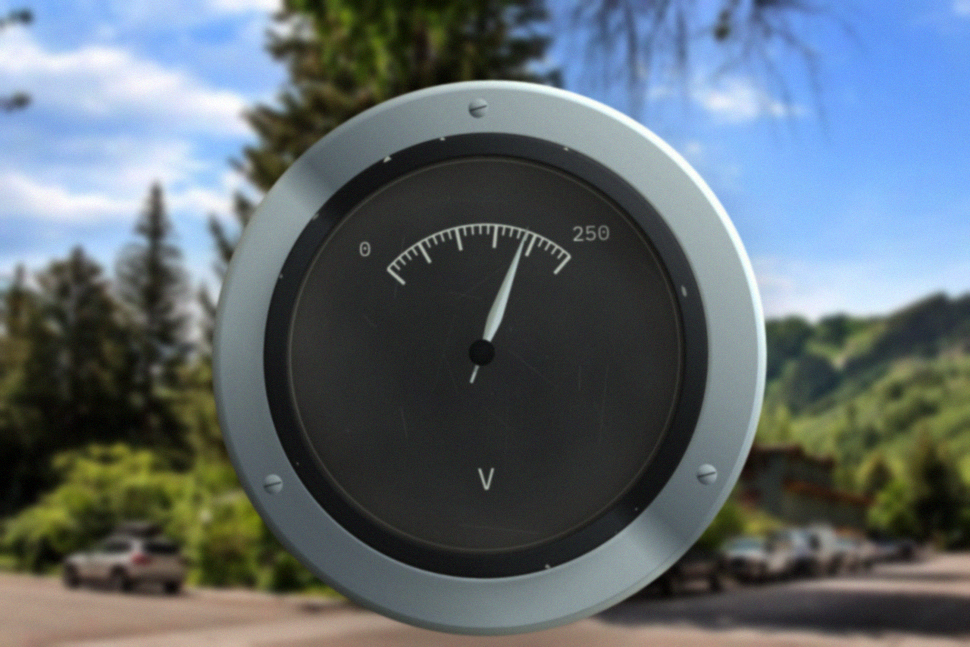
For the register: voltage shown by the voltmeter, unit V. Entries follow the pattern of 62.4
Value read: 190
